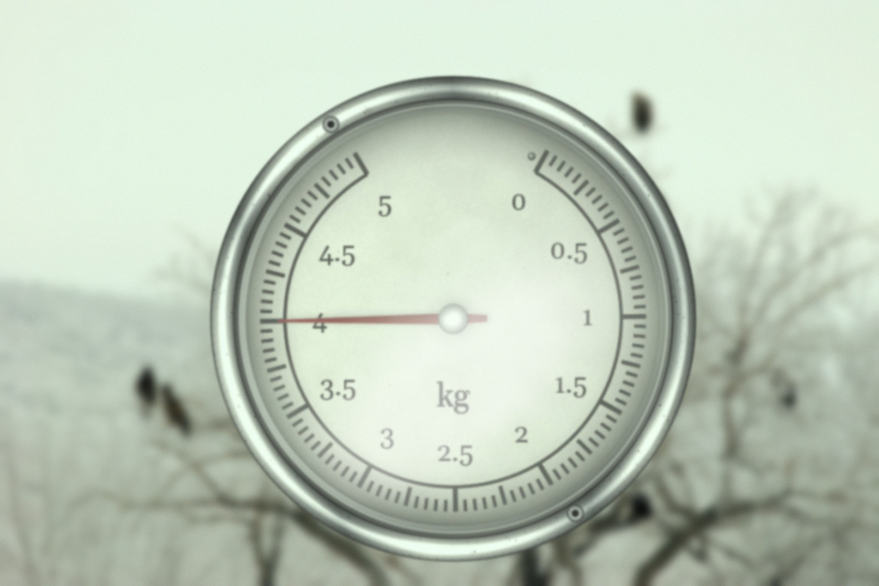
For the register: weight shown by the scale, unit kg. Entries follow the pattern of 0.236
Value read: 4
